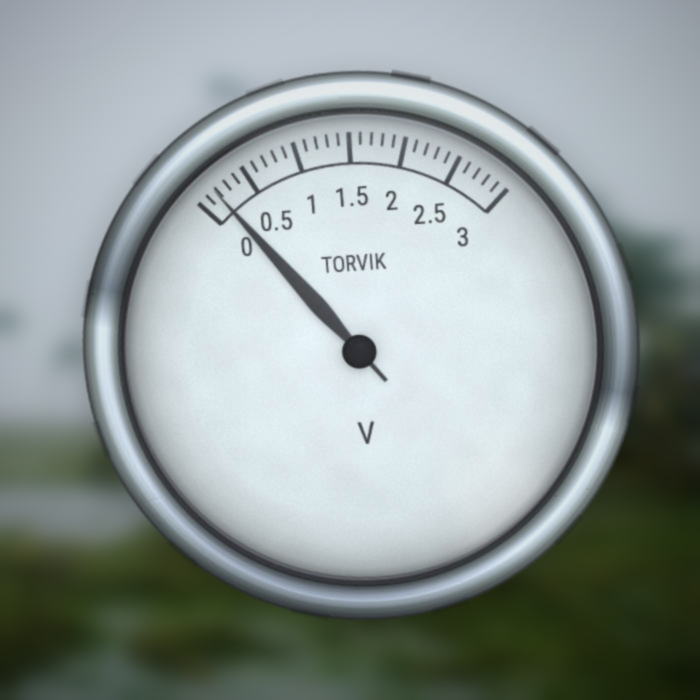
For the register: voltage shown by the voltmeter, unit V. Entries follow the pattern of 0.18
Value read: 0.2
